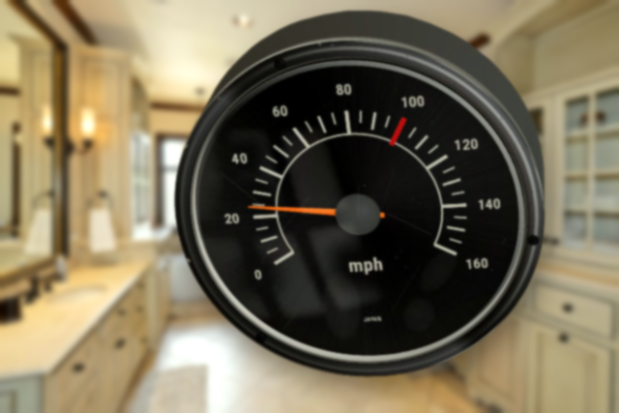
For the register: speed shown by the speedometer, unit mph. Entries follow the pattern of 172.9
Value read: 25
